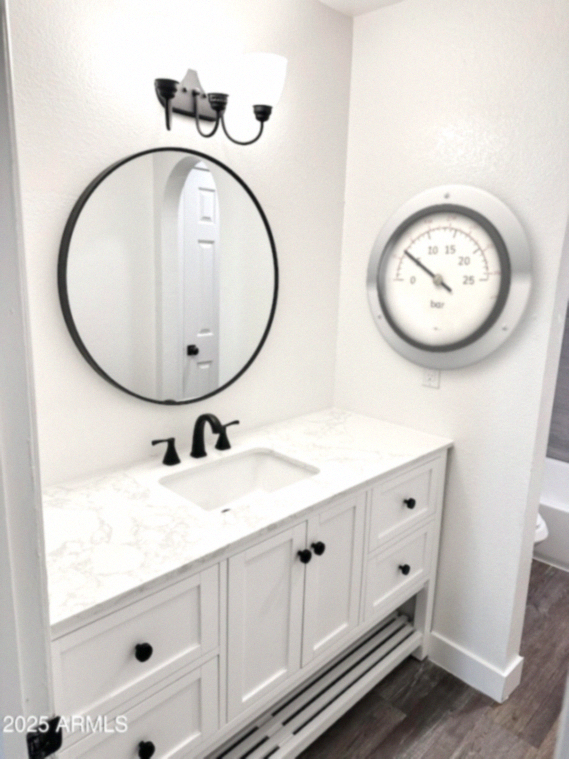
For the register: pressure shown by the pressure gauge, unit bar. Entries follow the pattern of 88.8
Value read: 5
